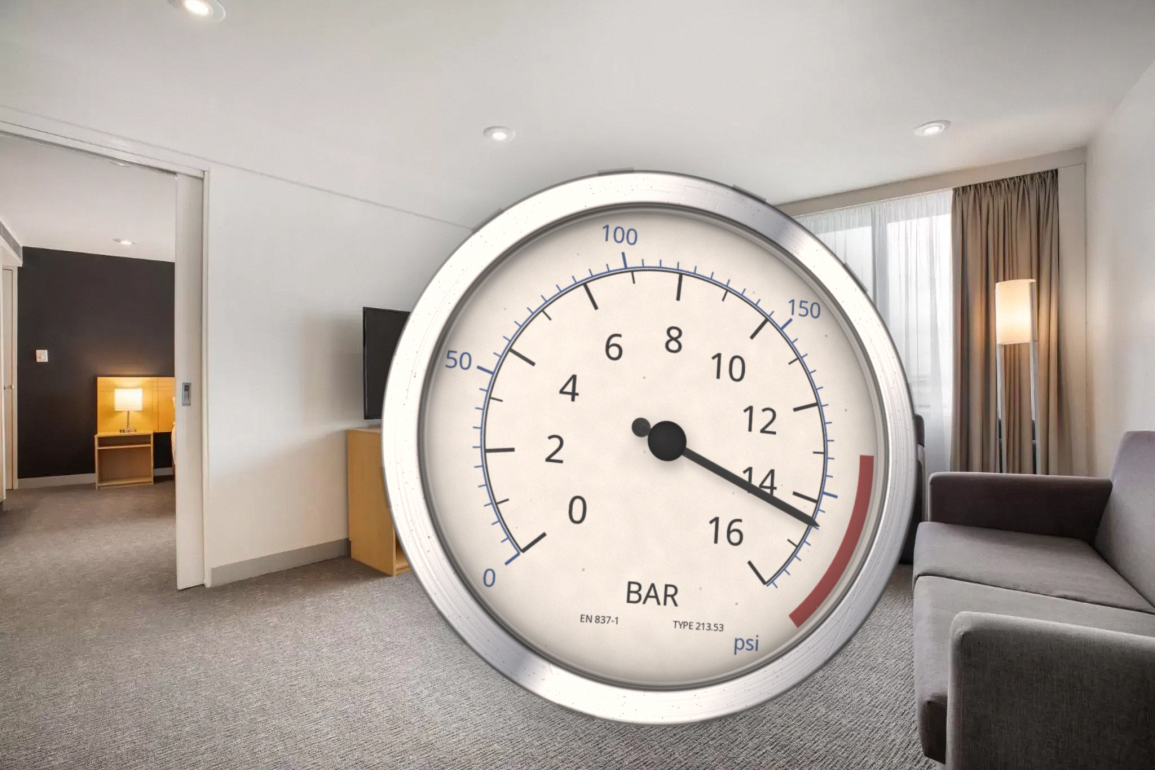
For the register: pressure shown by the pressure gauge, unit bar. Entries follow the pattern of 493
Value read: 14.5
